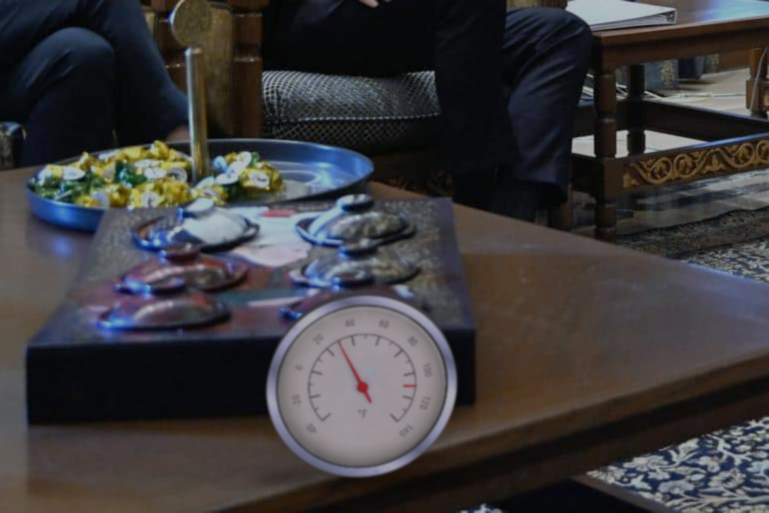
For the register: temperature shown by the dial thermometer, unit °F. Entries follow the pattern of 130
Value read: 30
